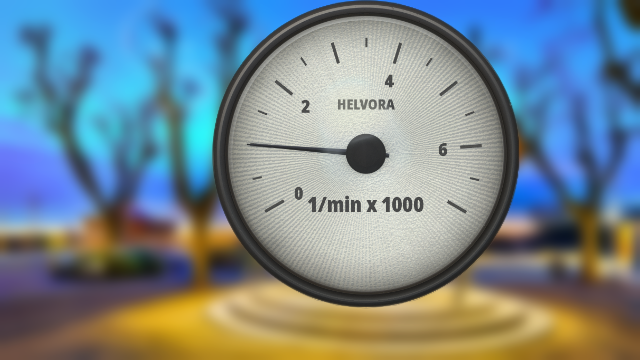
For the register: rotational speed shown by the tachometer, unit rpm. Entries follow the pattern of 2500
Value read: 1000
